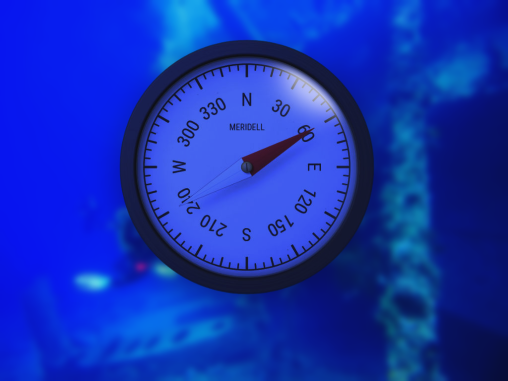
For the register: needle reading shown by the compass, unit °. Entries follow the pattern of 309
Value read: 60
